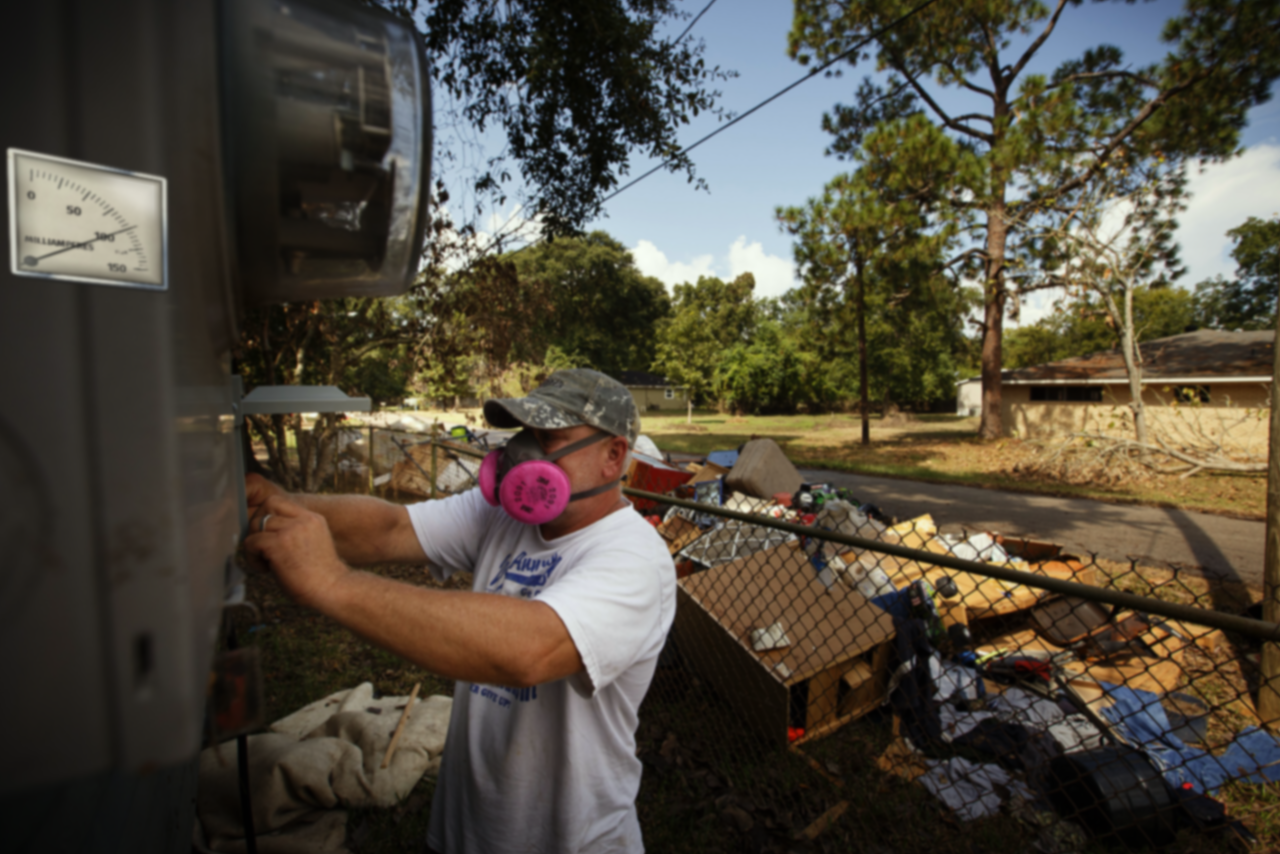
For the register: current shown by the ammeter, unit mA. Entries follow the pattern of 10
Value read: 100
